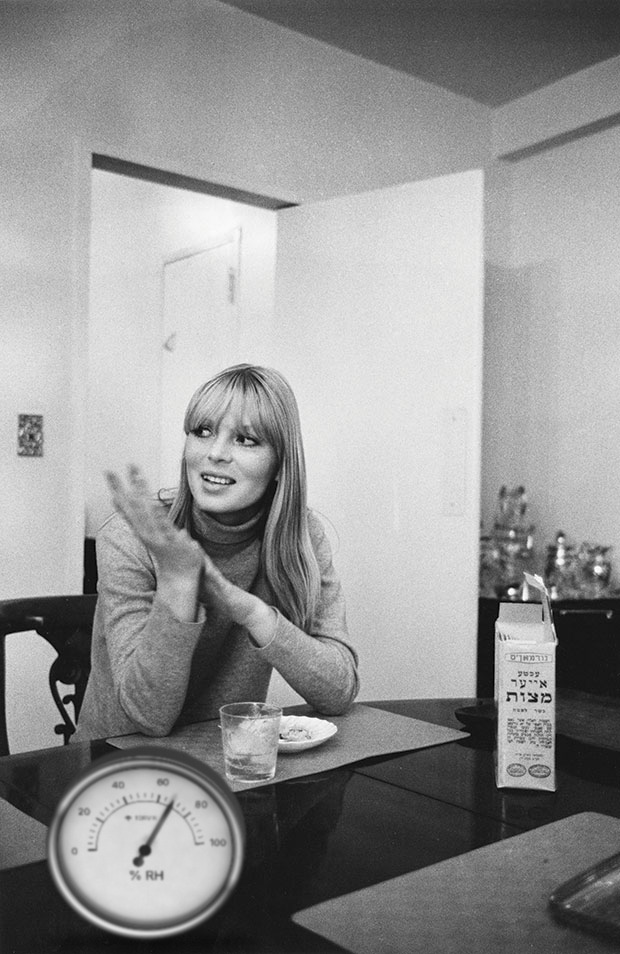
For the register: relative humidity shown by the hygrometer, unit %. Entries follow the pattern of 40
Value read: 68
